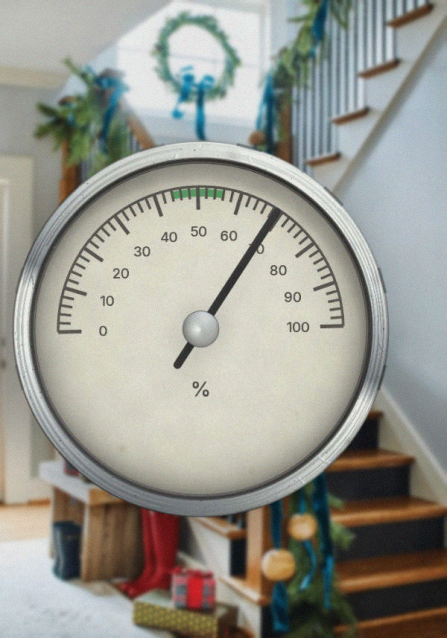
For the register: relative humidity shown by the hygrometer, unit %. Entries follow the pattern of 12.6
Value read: 69
